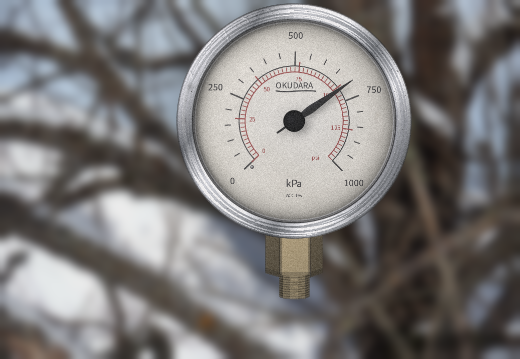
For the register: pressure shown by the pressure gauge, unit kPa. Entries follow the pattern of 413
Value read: 700
